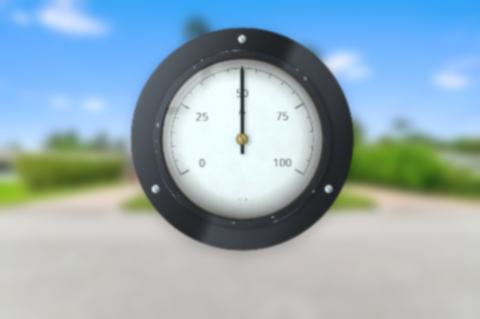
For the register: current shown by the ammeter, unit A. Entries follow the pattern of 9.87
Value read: 50
